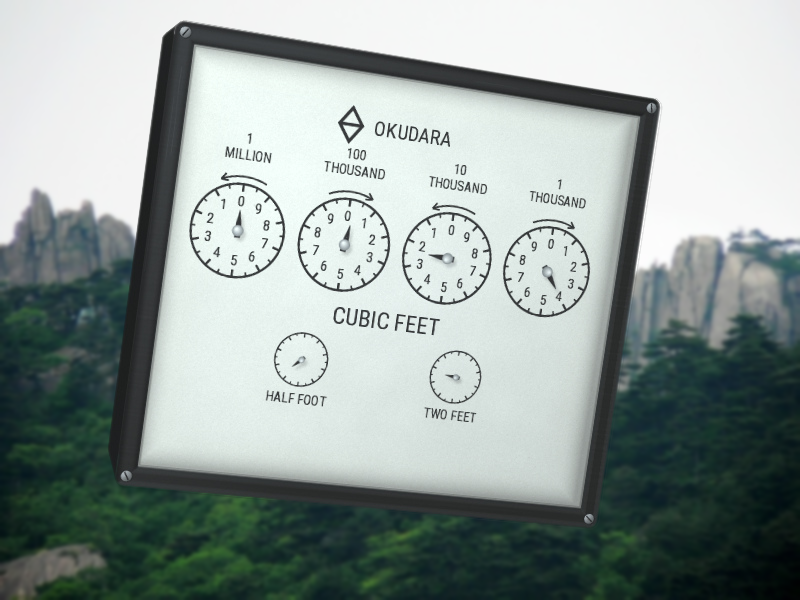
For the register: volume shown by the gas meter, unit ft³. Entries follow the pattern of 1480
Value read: 2400
